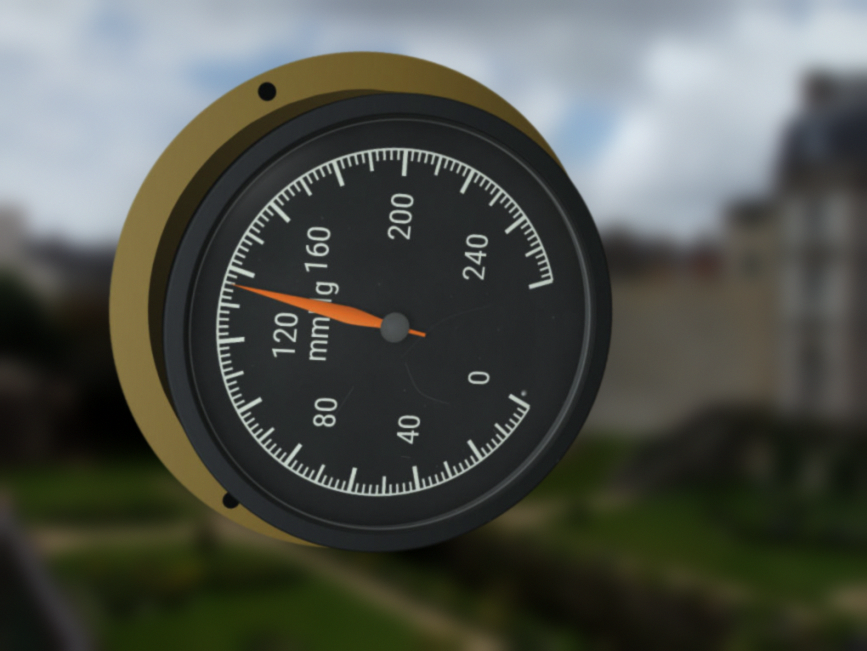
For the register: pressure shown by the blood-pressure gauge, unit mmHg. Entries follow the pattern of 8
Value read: 136
